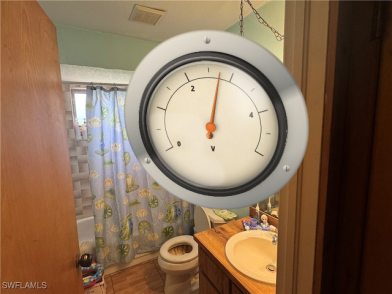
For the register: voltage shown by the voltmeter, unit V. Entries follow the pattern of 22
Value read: 2.75
